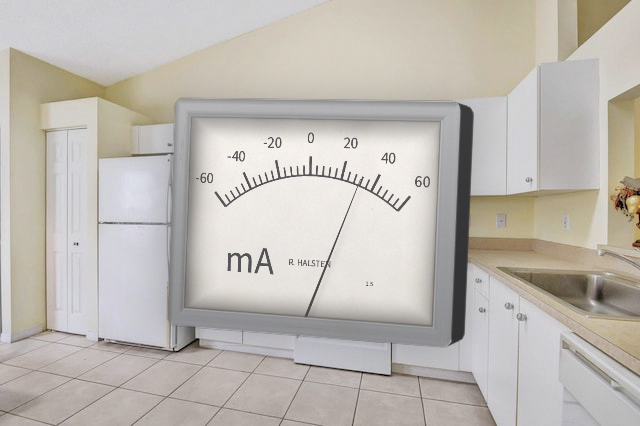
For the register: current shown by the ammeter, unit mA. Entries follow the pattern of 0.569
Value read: 32
